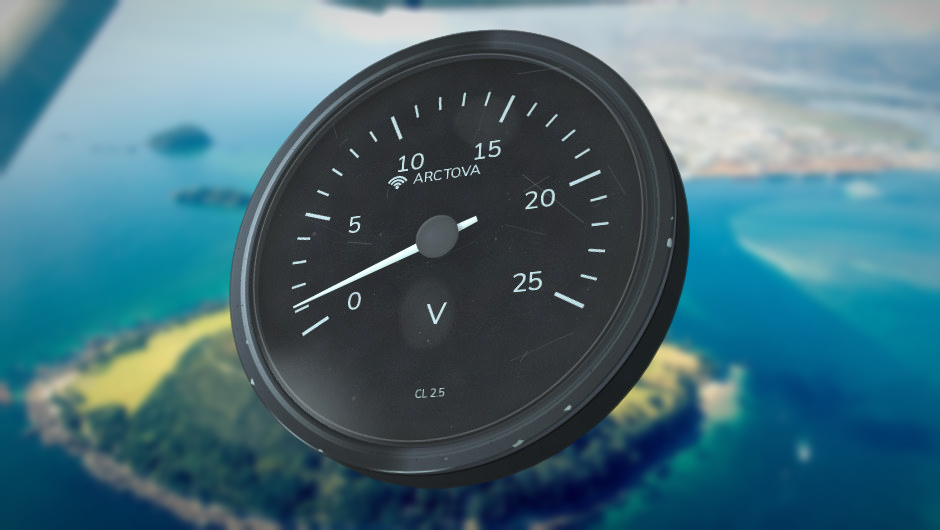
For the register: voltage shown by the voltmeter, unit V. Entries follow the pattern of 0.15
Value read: 1
